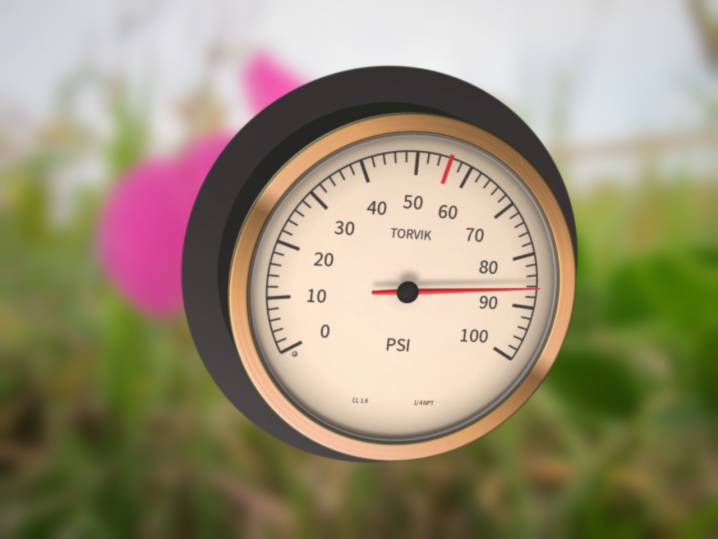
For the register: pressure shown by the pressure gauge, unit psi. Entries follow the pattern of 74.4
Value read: 86
